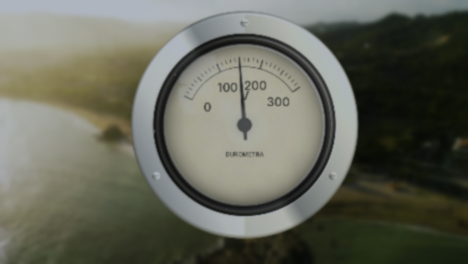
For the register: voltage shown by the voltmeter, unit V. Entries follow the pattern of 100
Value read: 150
